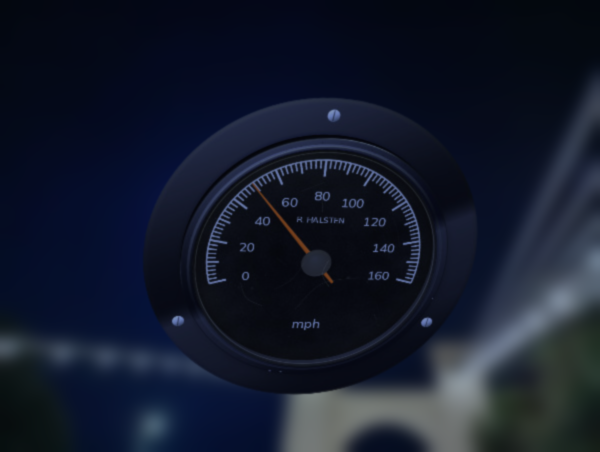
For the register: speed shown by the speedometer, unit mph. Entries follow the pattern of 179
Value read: 50
